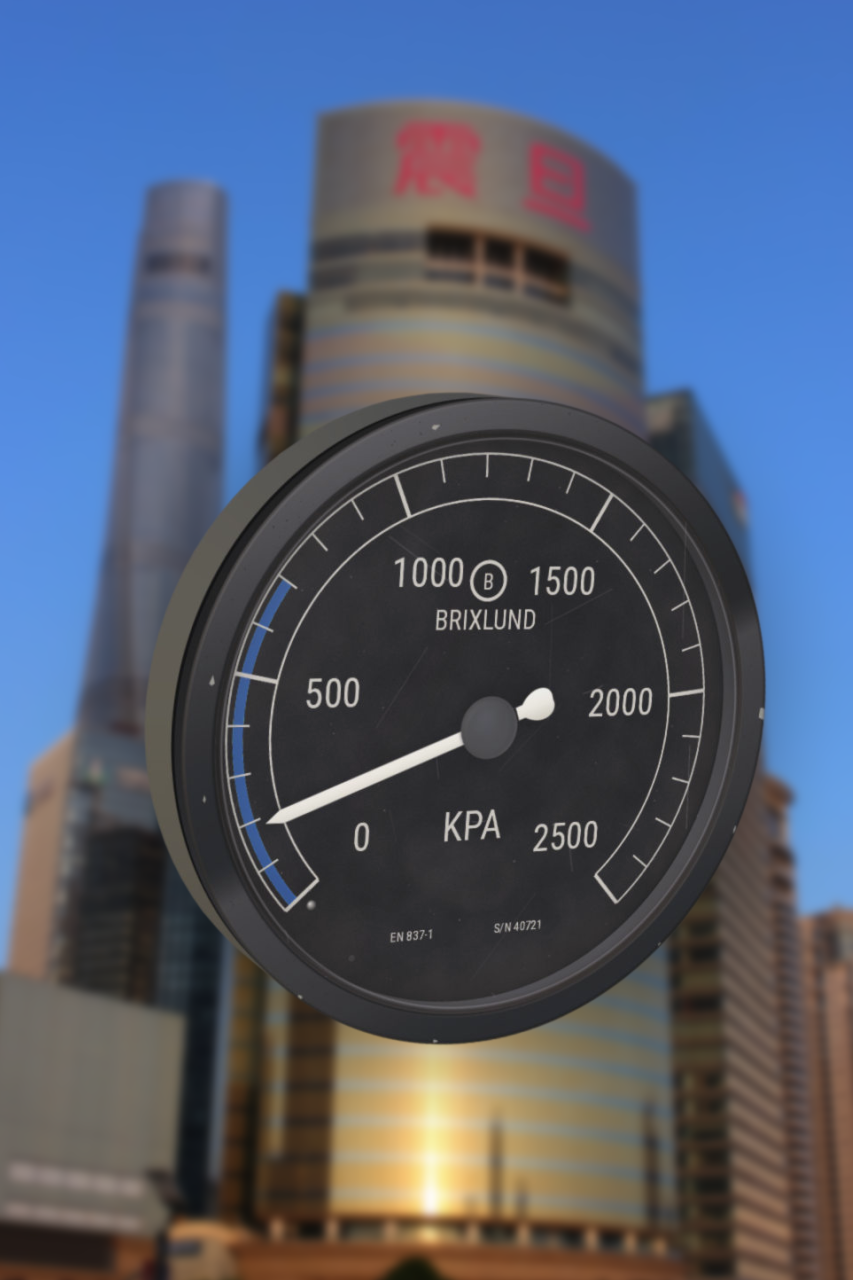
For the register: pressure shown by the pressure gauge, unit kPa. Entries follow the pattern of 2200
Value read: 200
